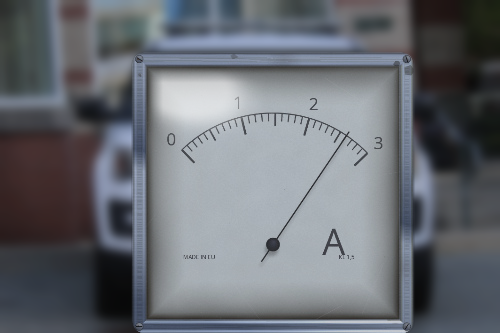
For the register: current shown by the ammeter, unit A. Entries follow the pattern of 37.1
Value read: 2.6
